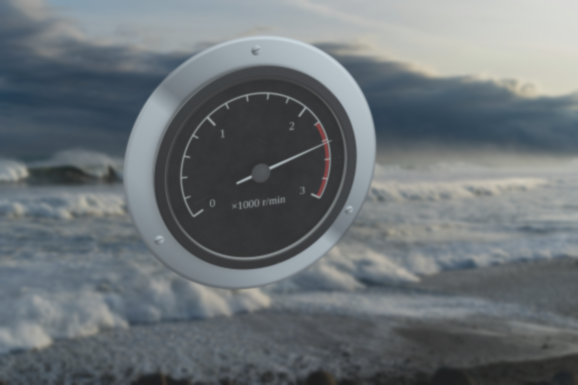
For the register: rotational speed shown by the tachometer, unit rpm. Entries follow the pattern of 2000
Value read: 2400
